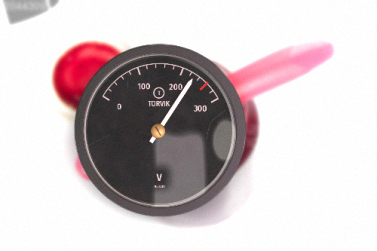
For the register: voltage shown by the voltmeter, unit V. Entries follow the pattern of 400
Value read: 230
